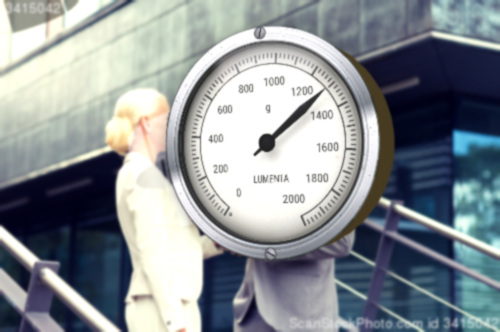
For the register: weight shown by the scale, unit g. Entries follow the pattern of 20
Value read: 1300
